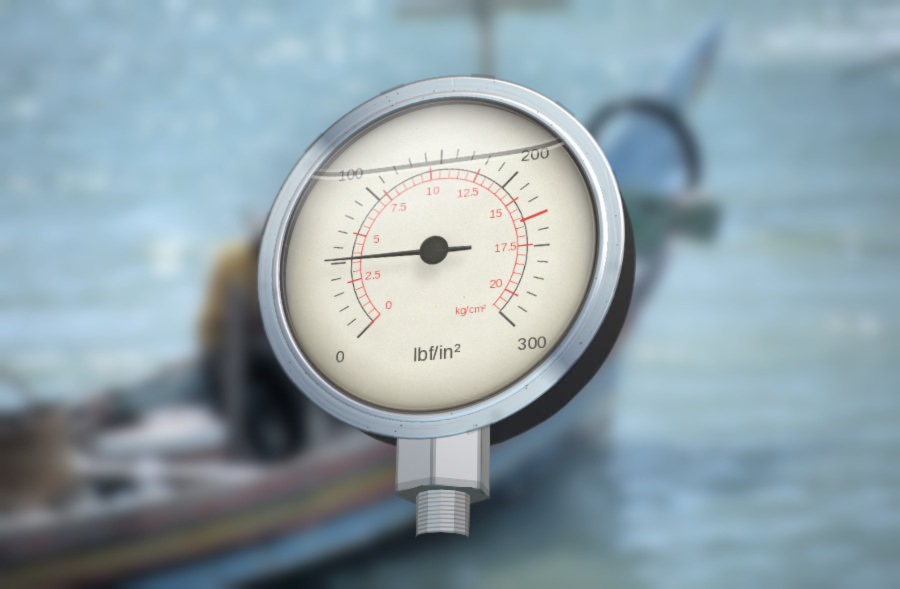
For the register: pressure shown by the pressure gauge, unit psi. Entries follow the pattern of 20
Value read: 50
